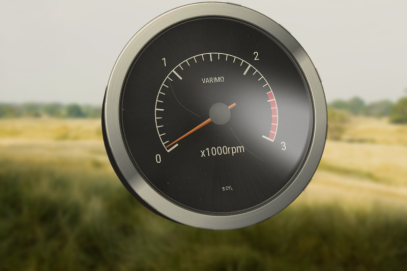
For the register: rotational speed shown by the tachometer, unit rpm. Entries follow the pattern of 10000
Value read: 50
